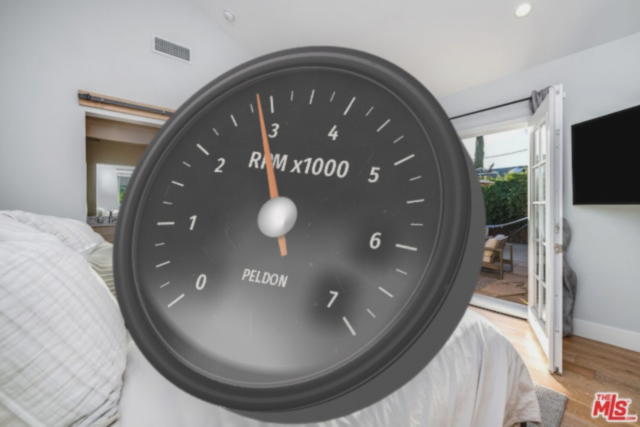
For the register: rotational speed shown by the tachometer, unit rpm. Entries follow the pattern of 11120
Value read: 2875
